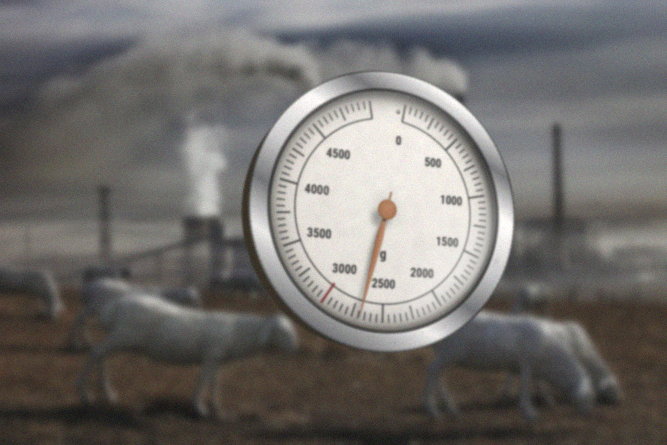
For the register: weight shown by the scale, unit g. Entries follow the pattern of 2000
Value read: 2700
